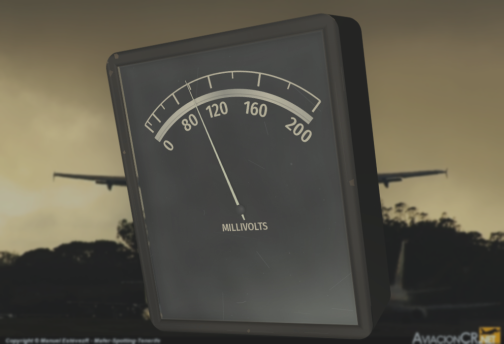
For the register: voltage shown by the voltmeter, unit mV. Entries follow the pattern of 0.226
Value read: 100
